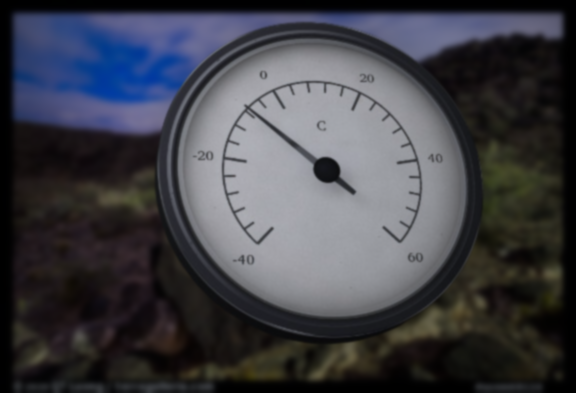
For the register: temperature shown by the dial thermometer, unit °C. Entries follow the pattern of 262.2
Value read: -8
